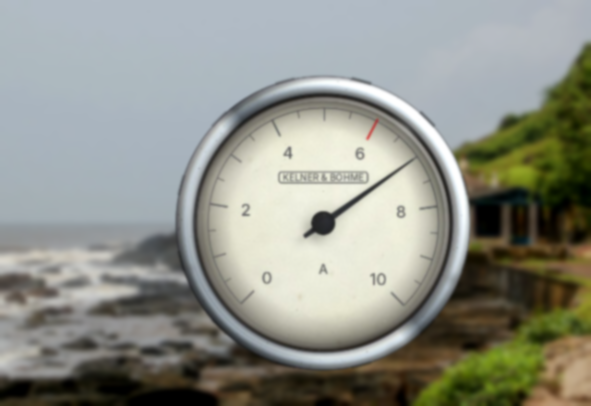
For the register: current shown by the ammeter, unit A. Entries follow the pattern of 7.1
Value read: 7
